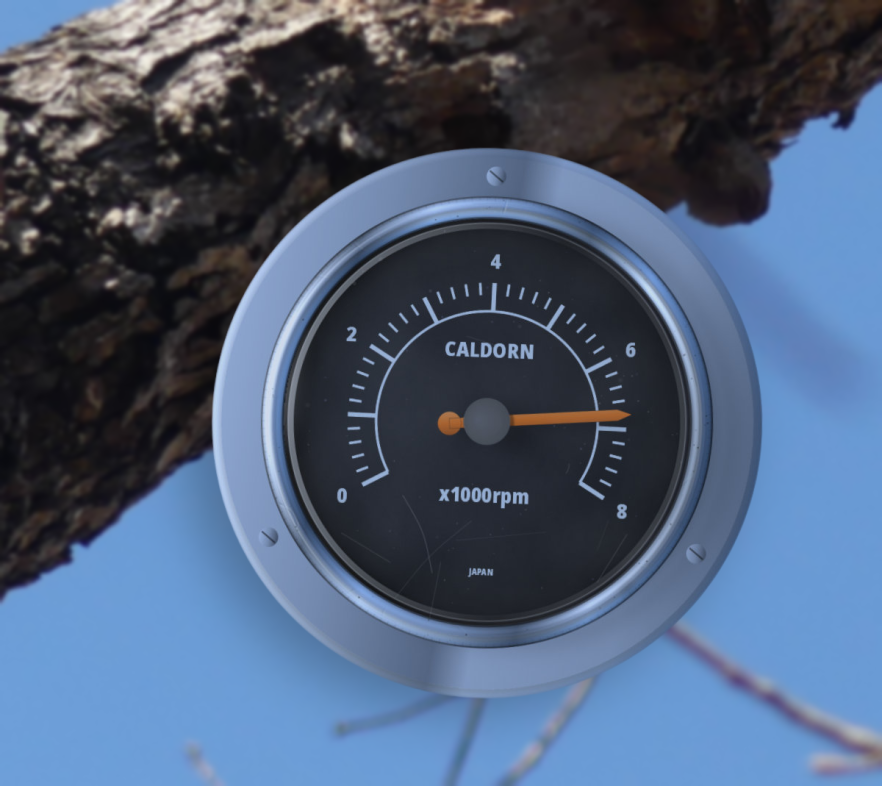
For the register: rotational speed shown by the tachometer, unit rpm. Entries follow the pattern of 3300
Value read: 6800
